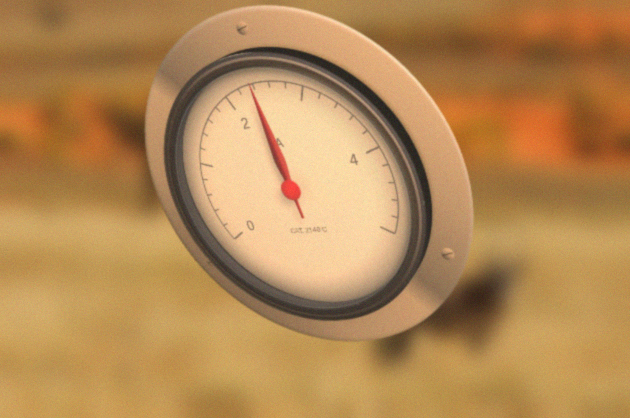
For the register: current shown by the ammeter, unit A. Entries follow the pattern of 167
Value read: 2.4
